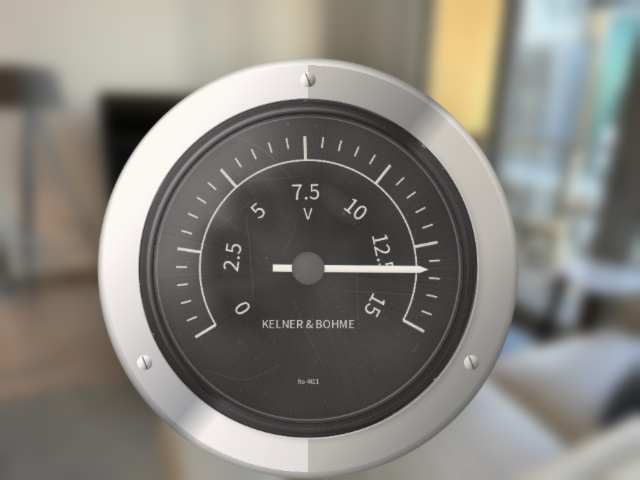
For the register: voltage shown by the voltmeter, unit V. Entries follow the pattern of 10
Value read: 13.25
